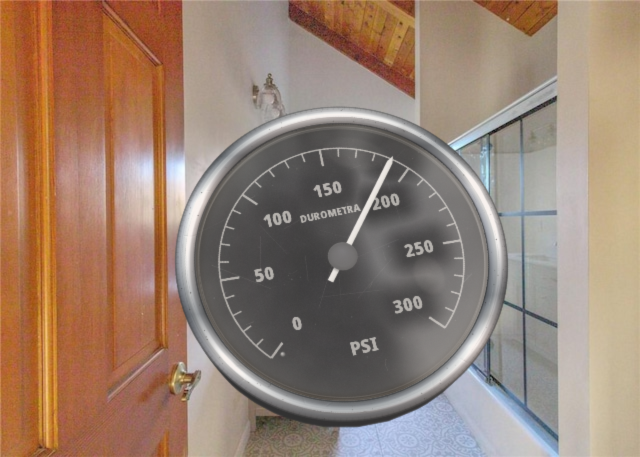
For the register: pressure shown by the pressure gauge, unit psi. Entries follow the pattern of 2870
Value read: 190
